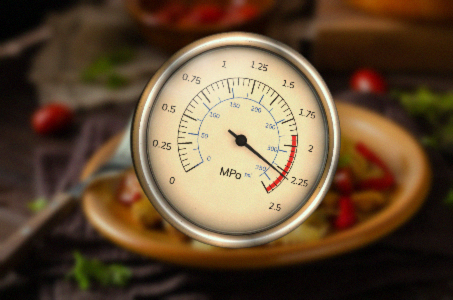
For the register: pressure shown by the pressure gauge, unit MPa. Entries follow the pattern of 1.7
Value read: 2.3
